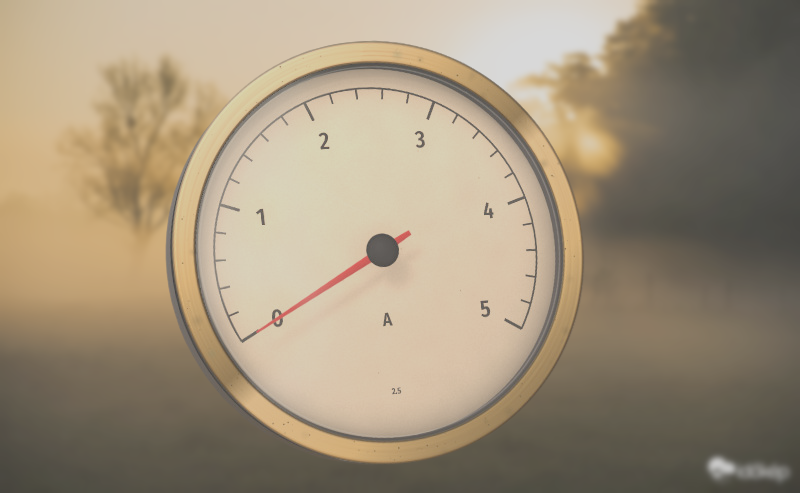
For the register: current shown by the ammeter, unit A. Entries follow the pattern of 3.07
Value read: 0
